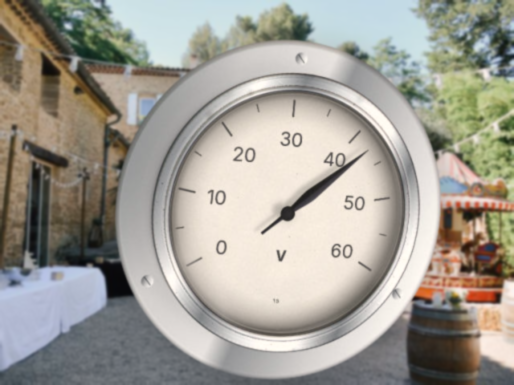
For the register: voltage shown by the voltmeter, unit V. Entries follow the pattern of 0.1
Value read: 42.5
